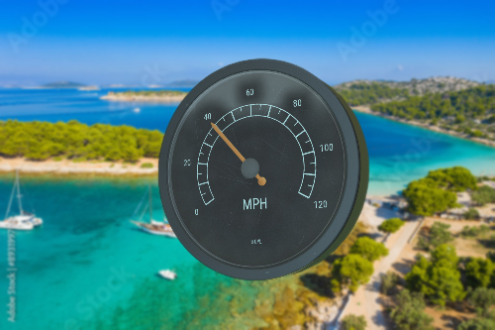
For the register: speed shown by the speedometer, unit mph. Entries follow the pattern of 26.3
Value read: 40
